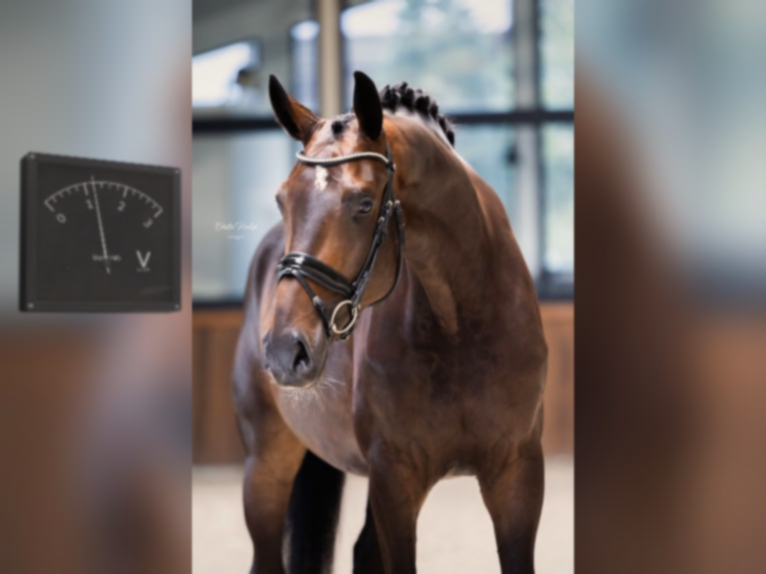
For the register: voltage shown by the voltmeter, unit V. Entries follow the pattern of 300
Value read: 1.2
